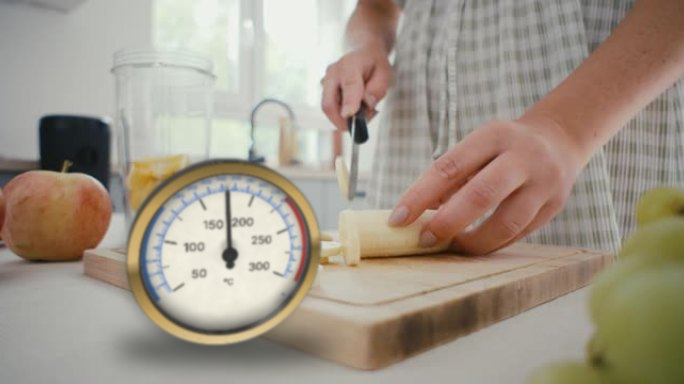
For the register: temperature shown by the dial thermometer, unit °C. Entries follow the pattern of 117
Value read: 175
